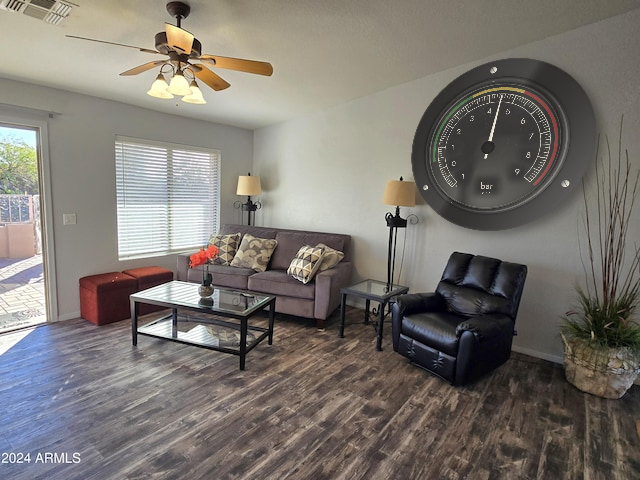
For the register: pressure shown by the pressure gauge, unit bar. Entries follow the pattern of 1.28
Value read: 4.5
